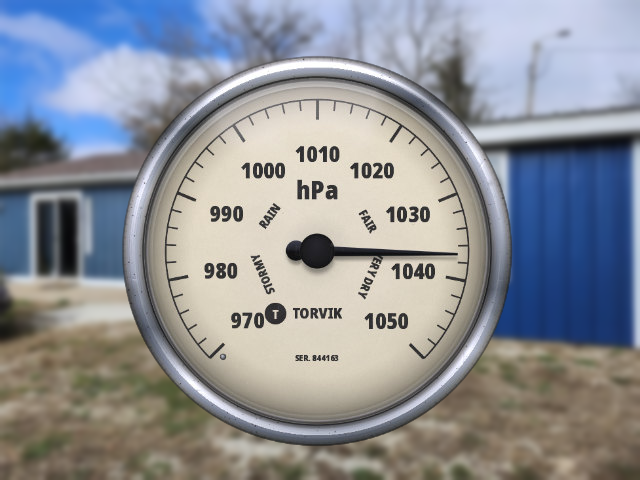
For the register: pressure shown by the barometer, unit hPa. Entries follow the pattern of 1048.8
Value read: 1037
